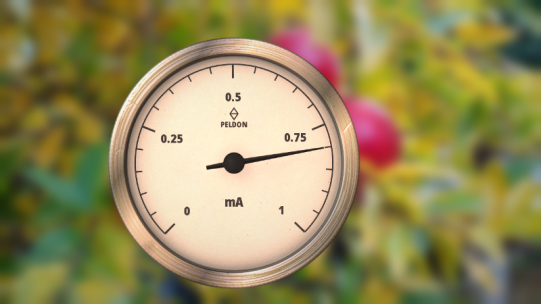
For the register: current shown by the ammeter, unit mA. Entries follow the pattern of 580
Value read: 0.8
